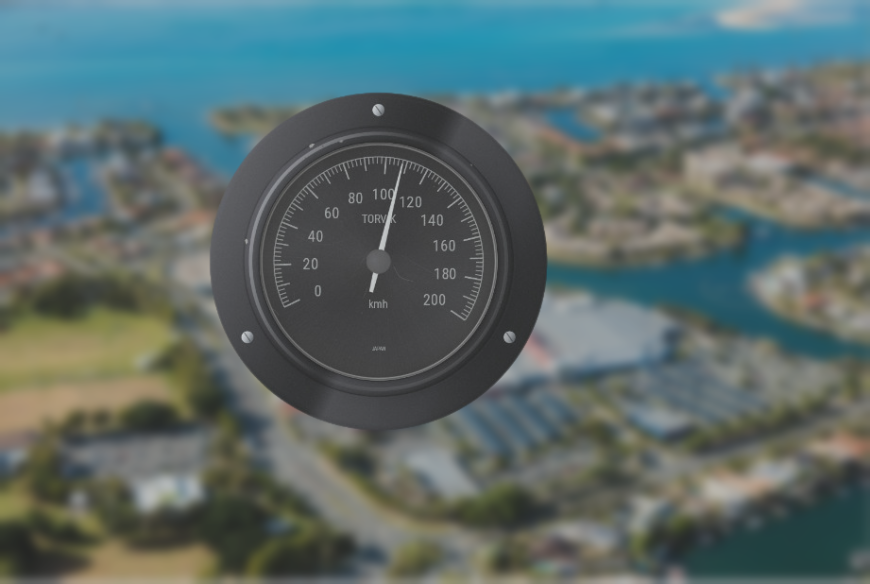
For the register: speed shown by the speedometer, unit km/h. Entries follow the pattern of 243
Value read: 108
